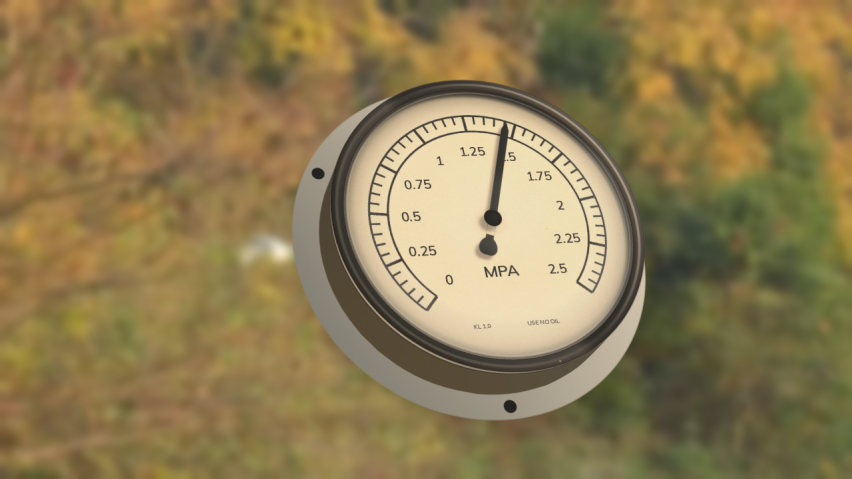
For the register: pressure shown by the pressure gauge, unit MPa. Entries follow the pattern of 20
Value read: 1.45
